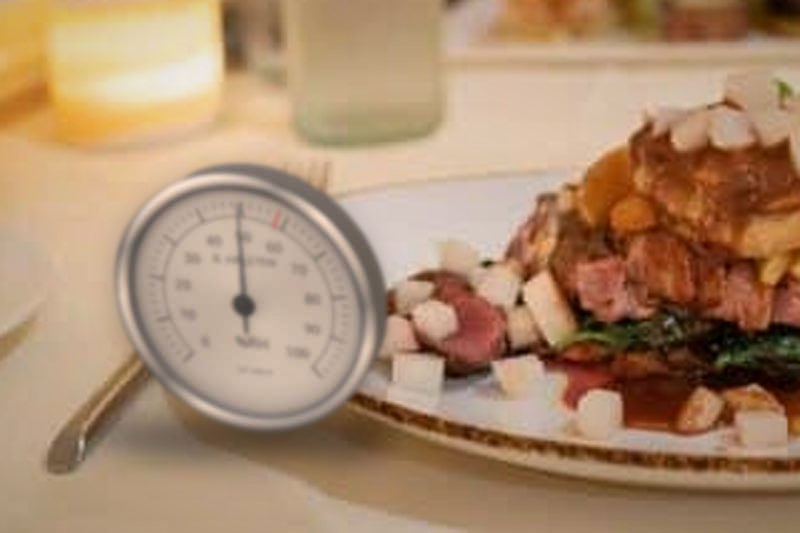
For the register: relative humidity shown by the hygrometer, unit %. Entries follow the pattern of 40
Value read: 50
